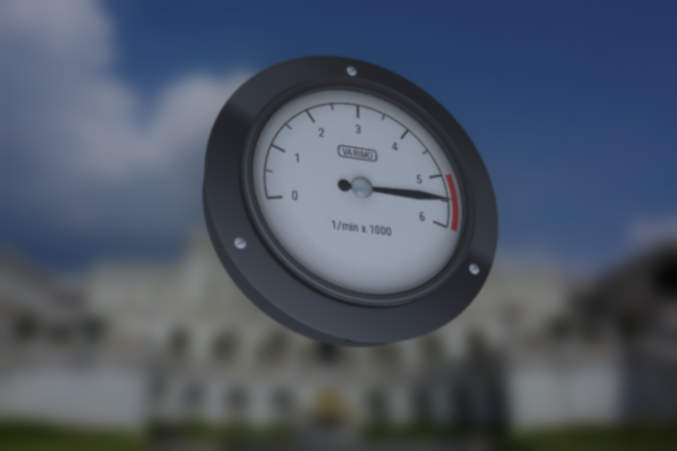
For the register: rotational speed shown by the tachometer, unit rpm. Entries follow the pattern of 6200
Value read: 5500
